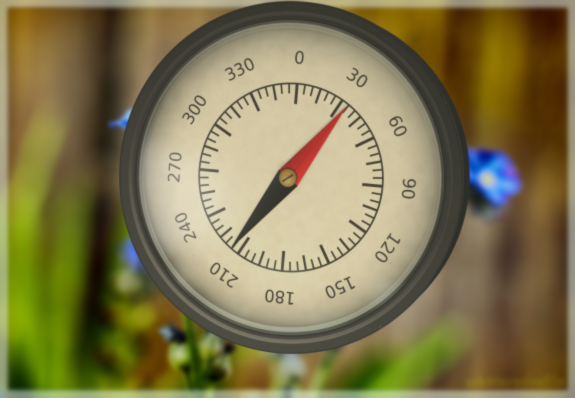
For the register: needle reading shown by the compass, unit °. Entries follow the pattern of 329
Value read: 35
